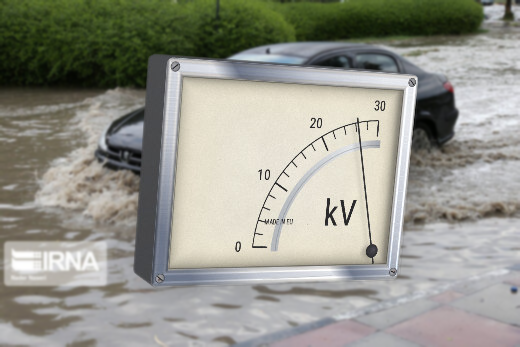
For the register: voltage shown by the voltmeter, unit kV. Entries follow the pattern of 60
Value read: 26
